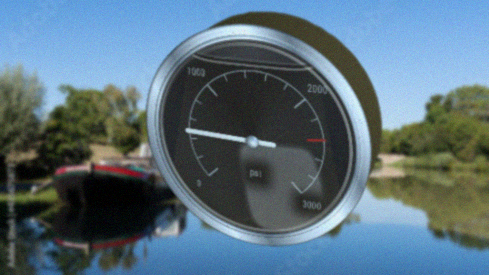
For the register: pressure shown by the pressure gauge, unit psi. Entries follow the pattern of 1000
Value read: 500
